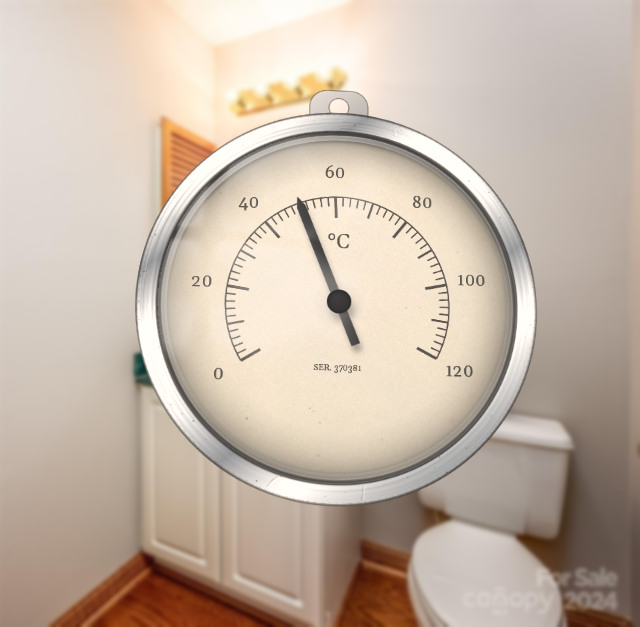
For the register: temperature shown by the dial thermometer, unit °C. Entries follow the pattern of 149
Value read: 50
